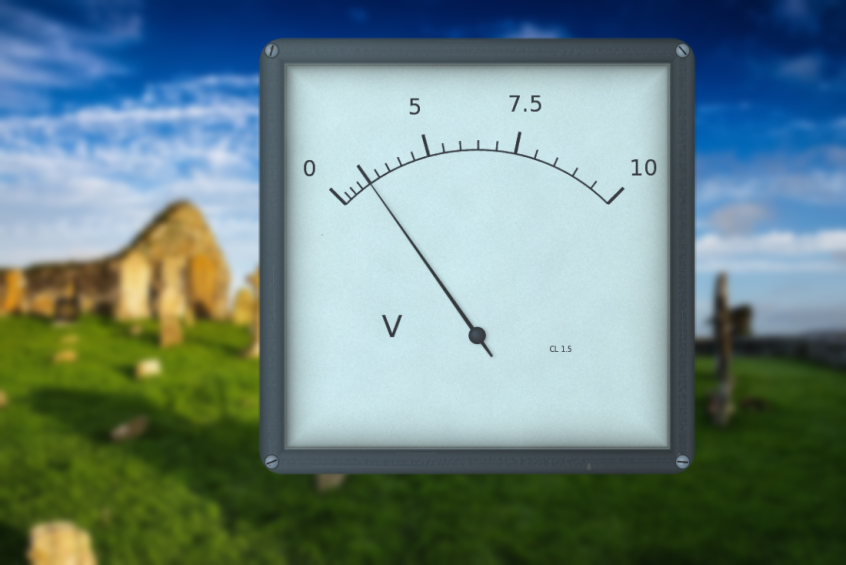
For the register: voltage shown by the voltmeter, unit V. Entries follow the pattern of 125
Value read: 2.5
